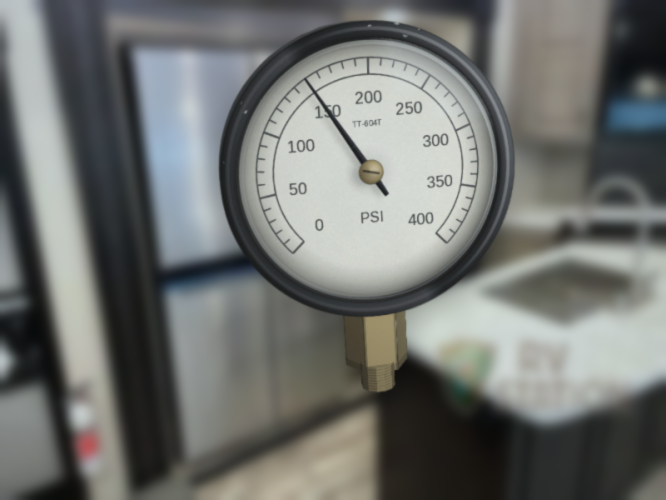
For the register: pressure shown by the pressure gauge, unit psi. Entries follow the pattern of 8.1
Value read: 150
